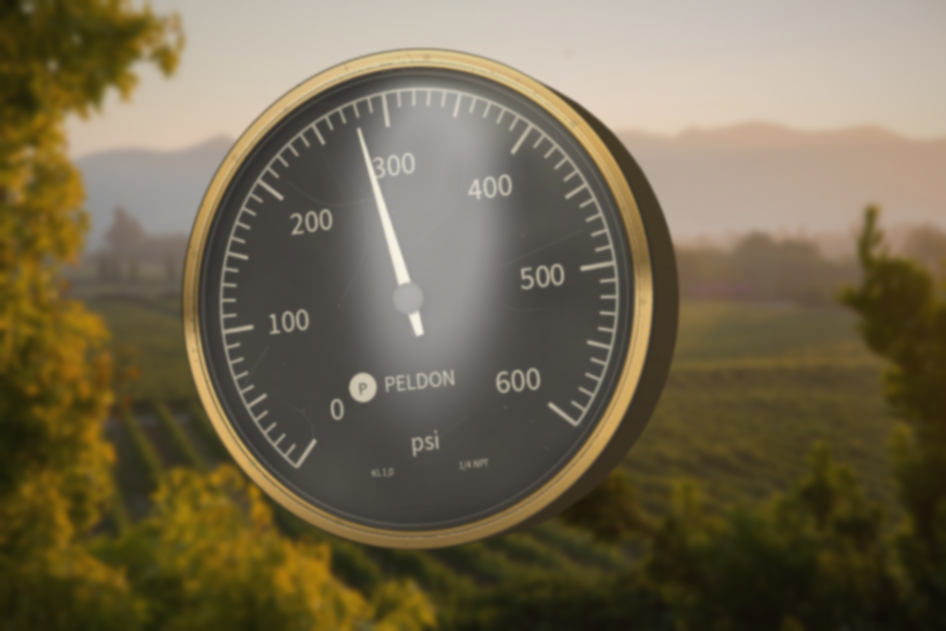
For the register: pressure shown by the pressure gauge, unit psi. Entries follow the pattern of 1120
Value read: 280
